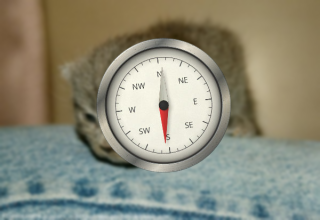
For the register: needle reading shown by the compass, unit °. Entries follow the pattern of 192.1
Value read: 185
